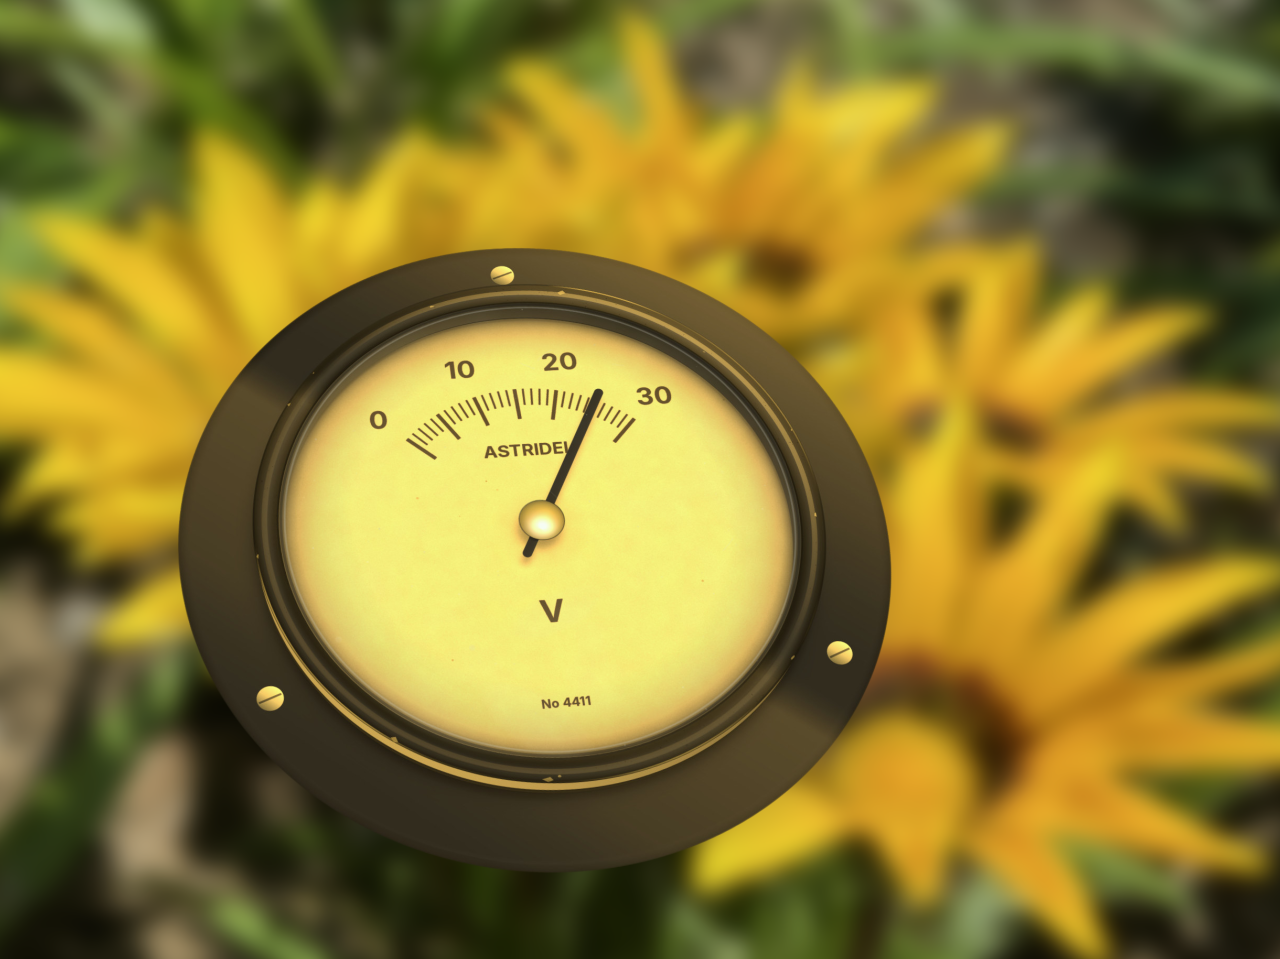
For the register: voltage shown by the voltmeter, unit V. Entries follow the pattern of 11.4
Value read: 25
